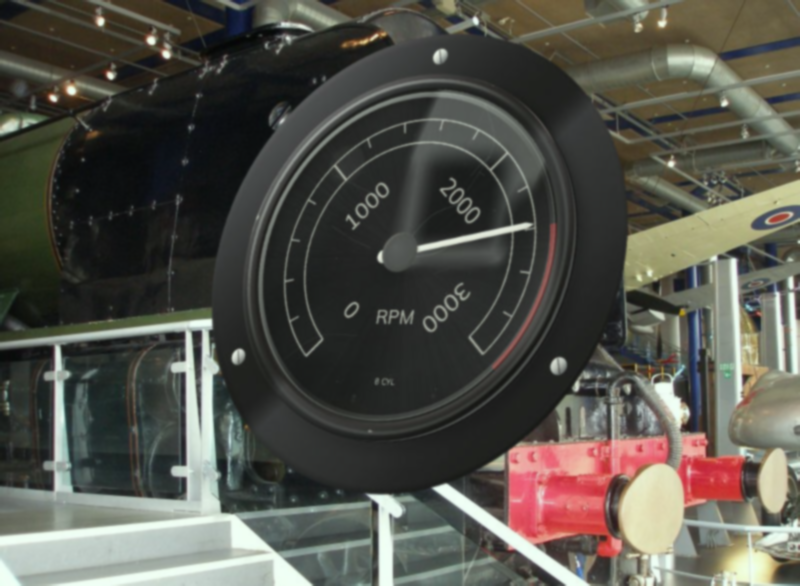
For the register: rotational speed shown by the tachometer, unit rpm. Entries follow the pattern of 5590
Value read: 2400
